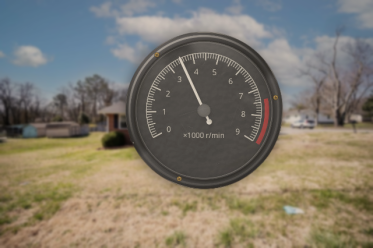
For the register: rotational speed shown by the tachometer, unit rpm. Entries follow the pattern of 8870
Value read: 3500
